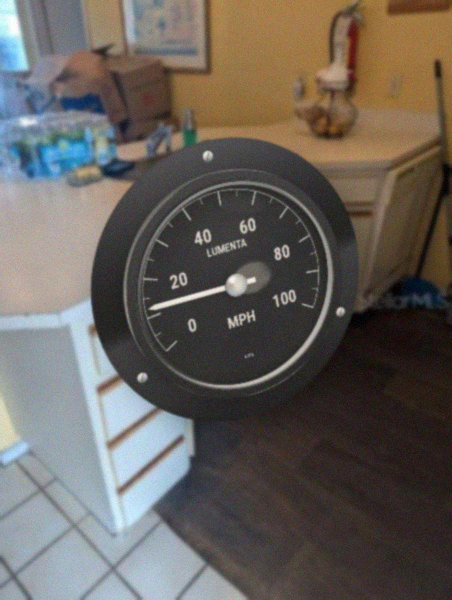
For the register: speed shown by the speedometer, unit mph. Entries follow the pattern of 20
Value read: 12.5
